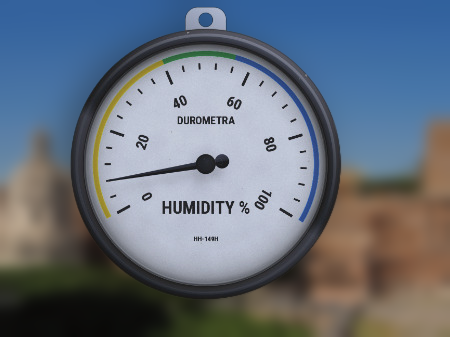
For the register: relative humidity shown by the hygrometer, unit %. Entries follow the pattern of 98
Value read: 8
